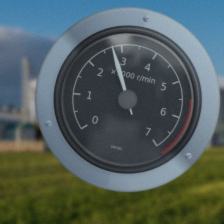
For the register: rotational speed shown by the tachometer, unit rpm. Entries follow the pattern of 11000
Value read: 2750
